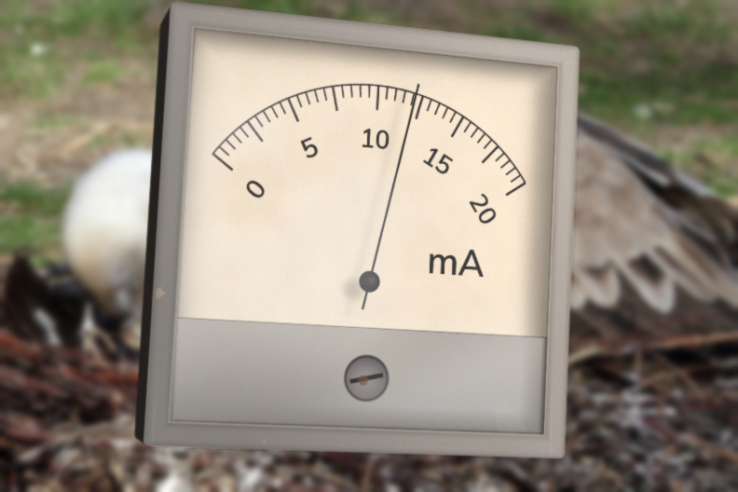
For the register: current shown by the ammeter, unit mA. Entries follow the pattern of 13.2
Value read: 12
